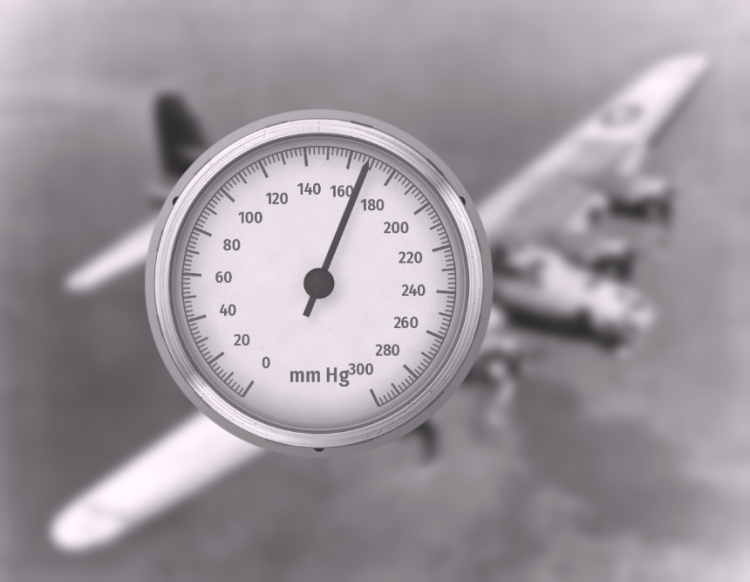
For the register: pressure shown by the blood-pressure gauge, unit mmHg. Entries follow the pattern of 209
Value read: 168
